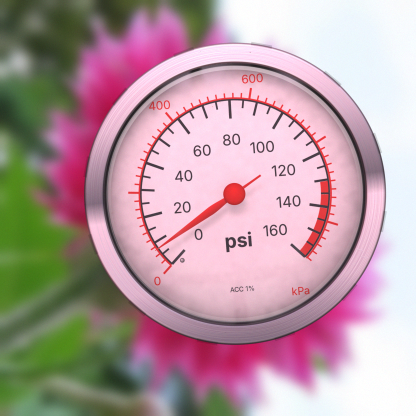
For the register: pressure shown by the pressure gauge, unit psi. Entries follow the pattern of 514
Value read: 7.5
